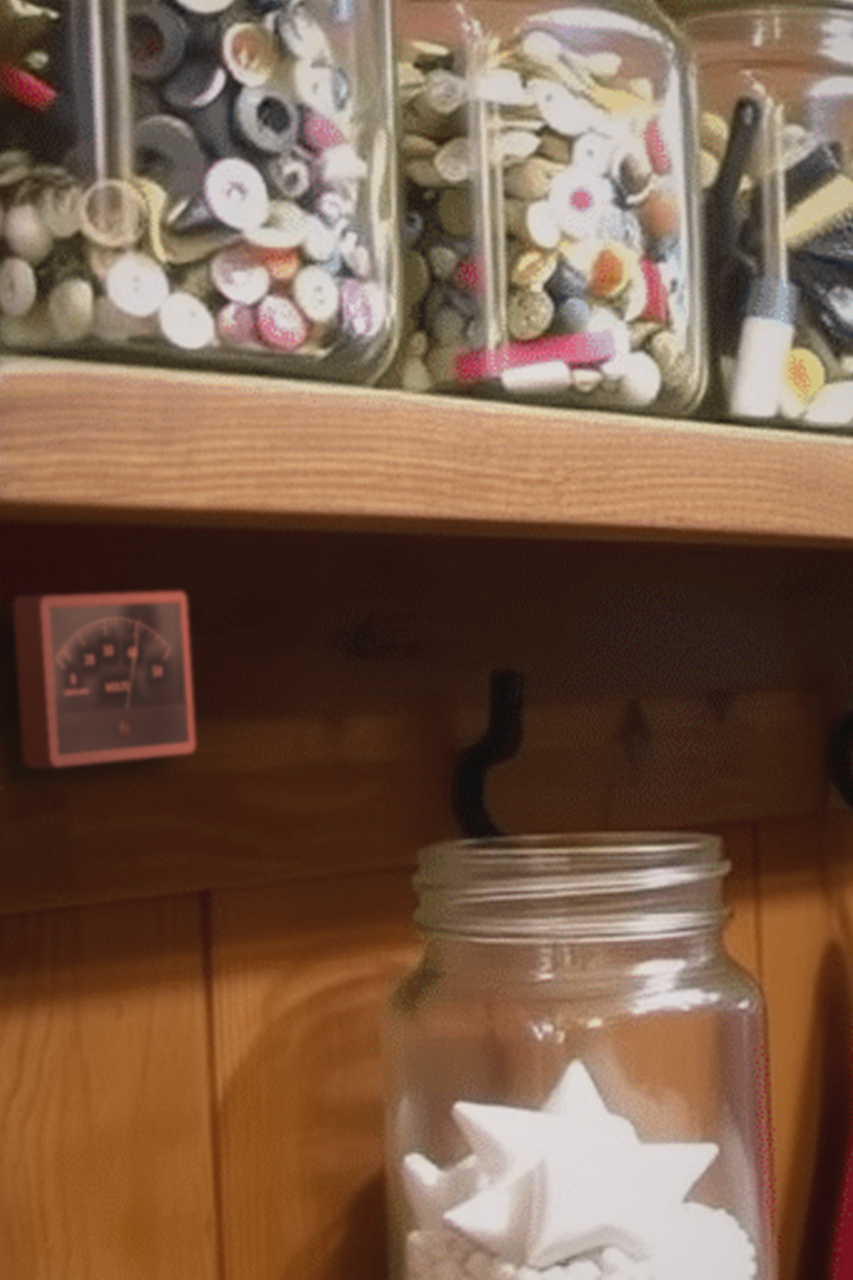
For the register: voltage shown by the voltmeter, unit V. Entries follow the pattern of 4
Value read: 40
